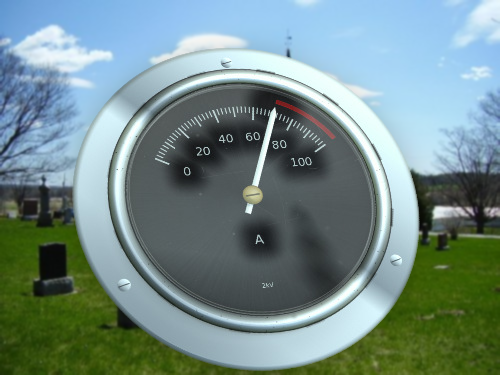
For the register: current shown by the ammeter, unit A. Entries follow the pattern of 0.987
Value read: 70
